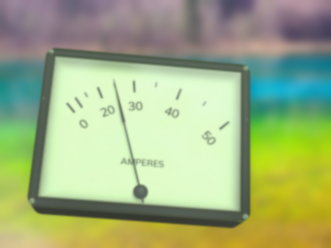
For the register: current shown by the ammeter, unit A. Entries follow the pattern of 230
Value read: 25
